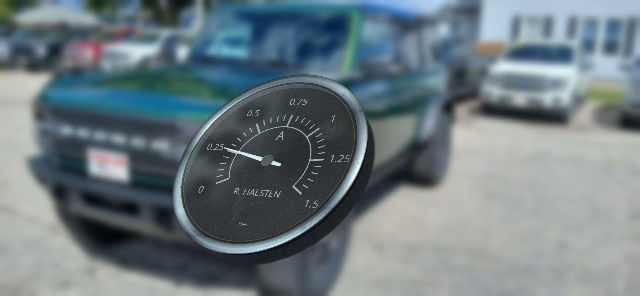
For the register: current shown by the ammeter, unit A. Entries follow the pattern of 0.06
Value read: 0.25
